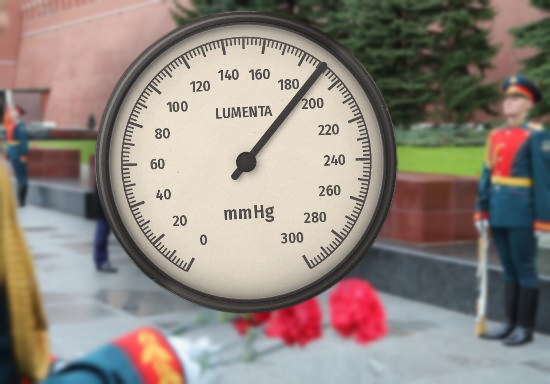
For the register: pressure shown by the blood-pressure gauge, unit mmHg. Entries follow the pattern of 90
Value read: 190
